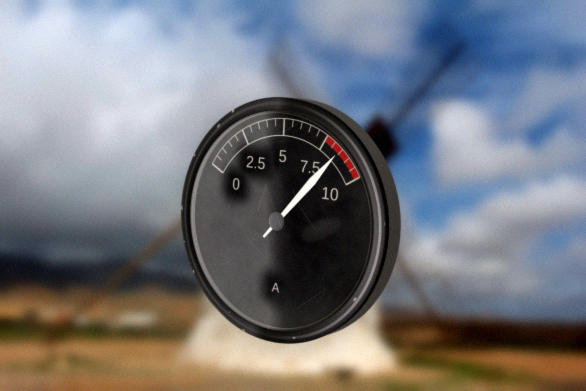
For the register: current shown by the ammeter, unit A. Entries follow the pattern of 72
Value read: 8.5
